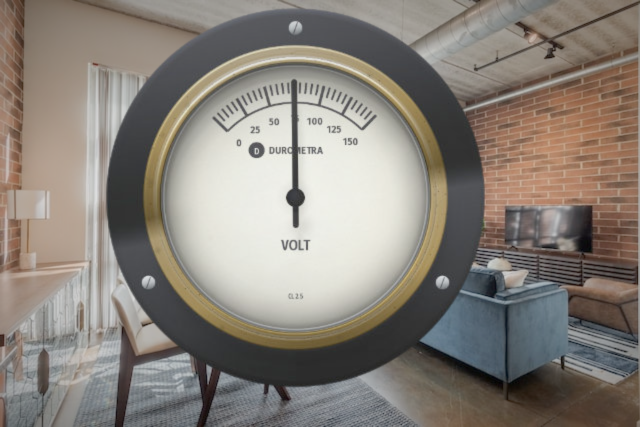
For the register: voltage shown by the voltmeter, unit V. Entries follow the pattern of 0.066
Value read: 75
